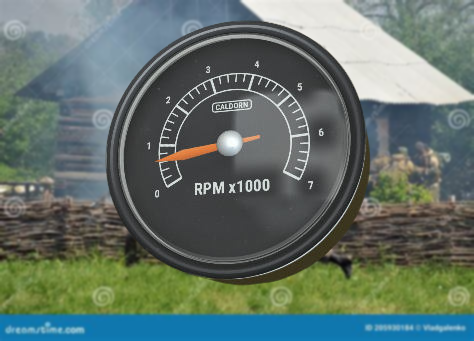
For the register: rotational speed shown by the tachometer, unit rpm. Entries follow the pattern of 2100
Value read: 600
